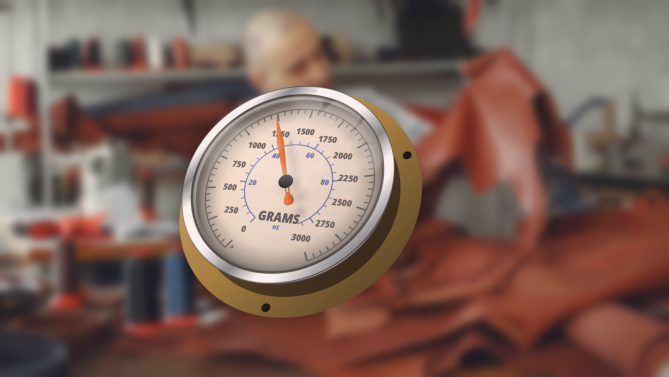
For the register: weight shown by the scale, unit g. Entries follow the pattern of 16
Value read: 1250
